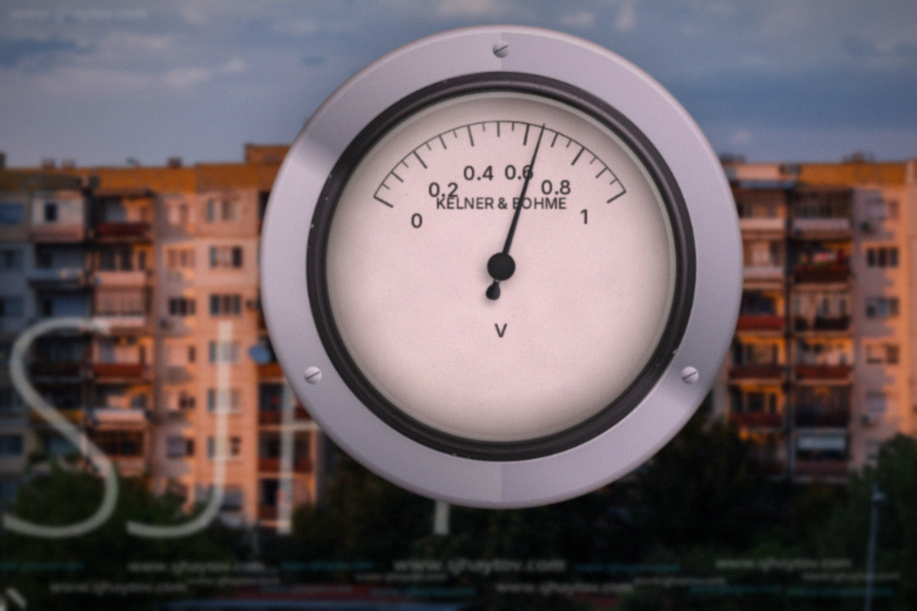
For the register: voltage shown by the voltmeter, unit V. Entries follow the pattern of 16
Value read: 0.65
